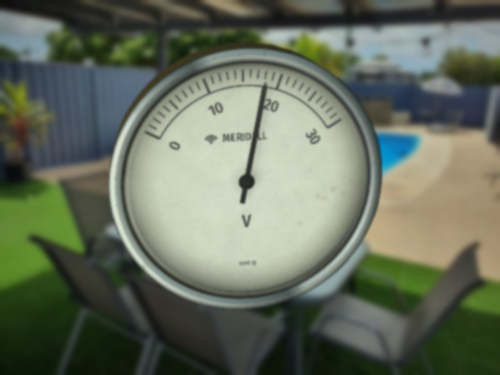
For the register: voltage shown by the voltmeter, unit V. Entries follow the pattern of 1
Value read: 18
